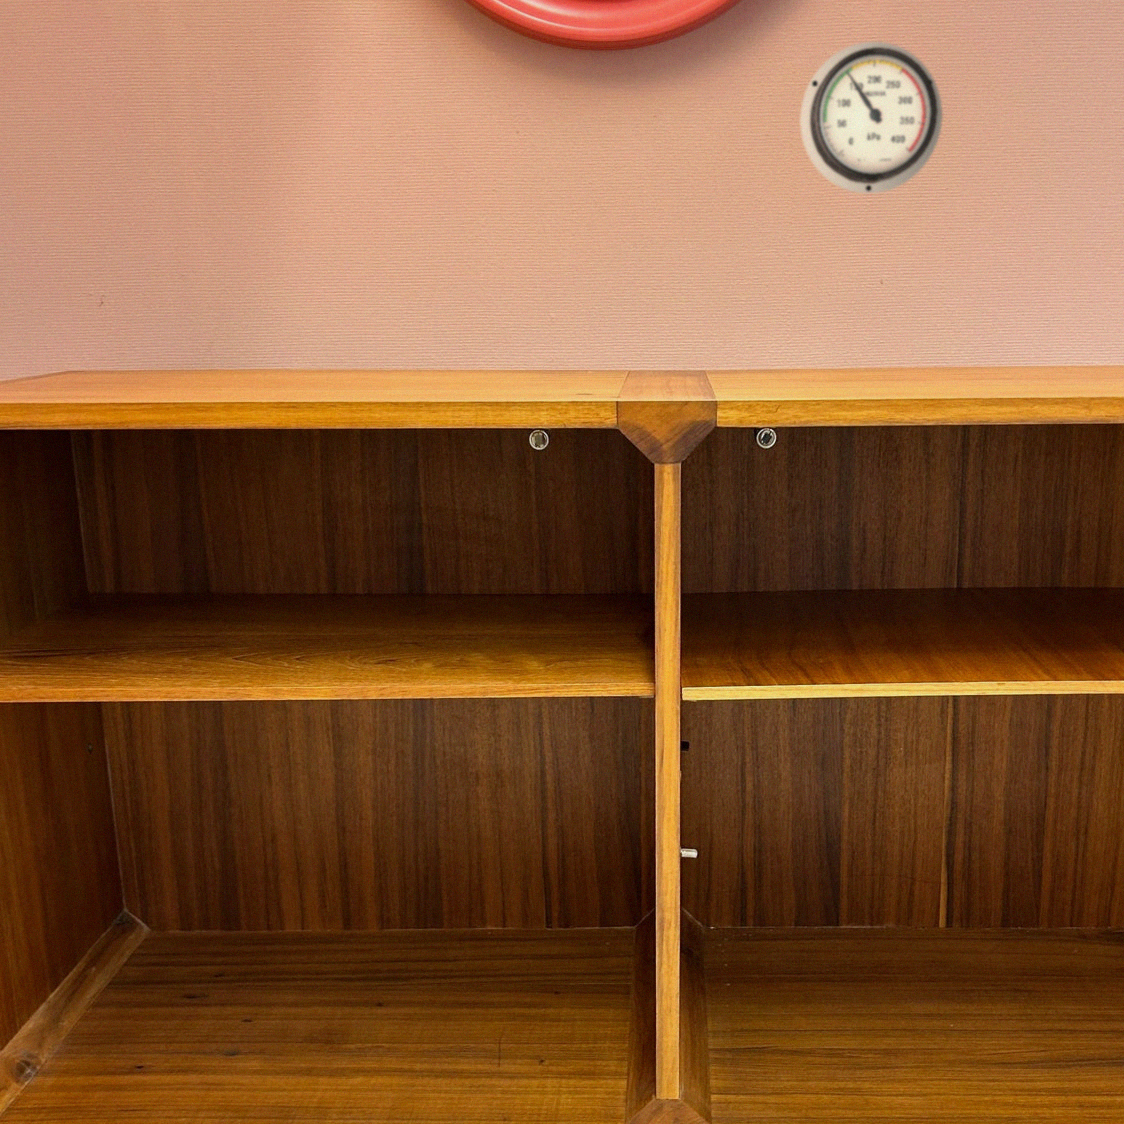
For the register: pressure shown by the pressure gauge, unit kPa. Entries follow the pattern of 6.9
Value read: 150
